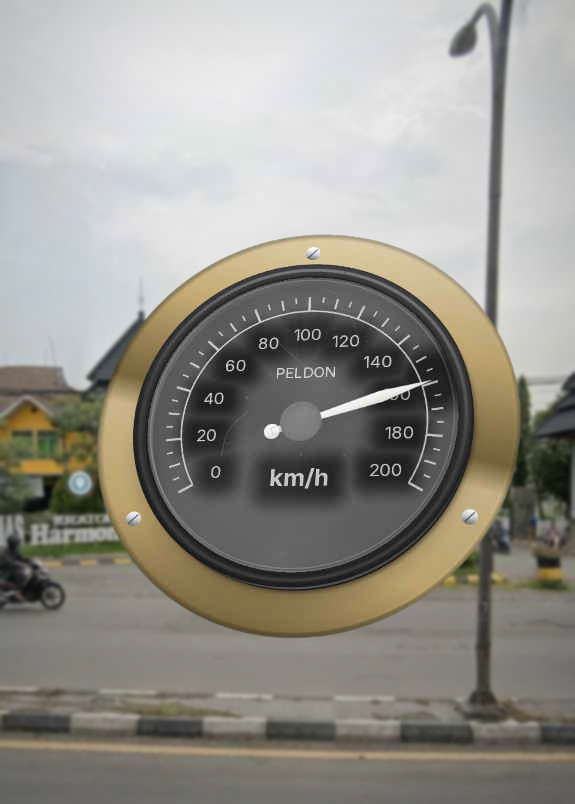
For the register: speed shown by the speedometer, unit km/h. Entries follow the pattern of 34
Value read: 160
